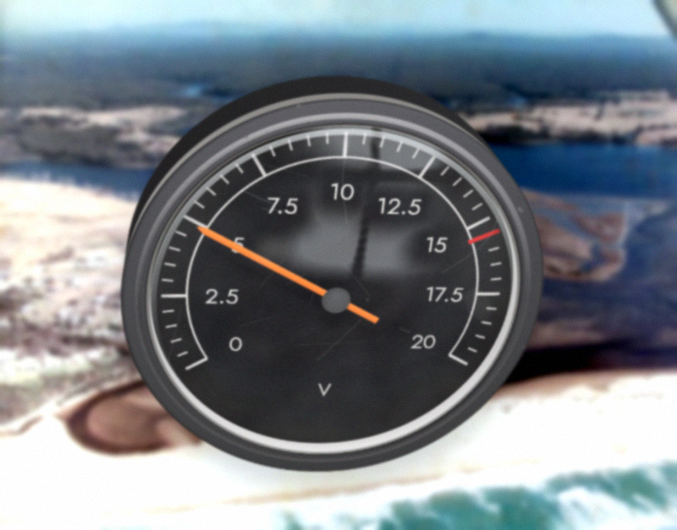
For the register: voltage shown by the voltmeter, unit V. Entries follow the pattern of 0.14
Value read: 5
